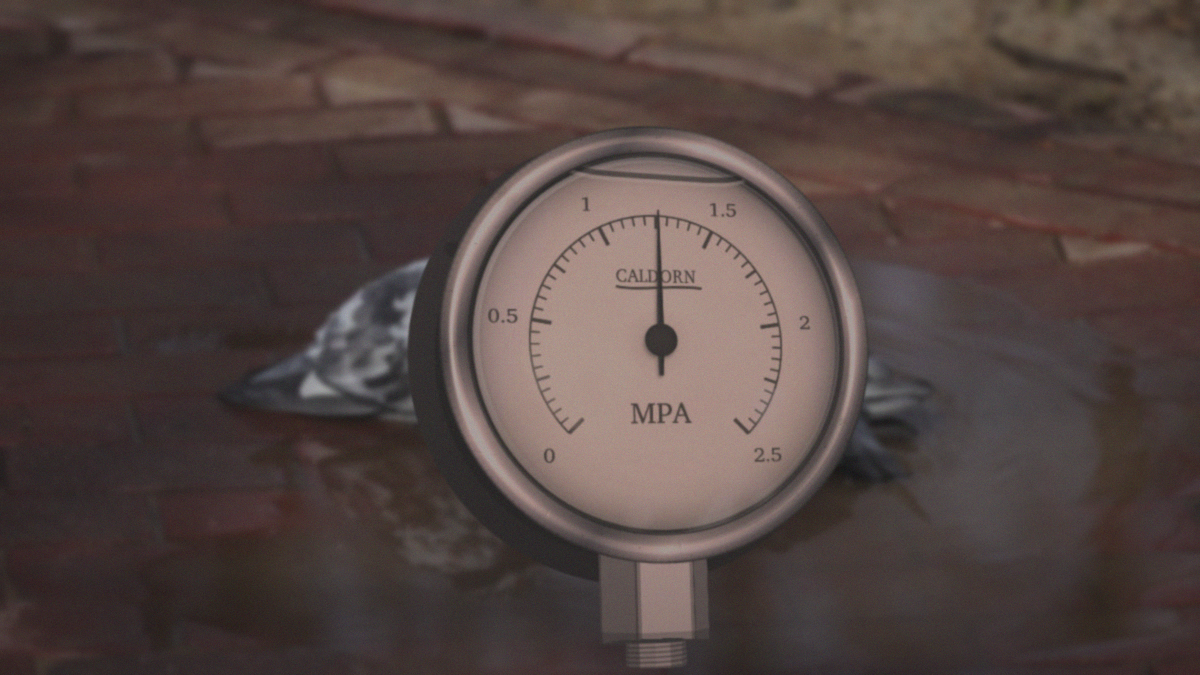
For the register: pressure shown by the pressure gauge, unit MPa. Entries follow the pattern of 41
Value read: 1.25
